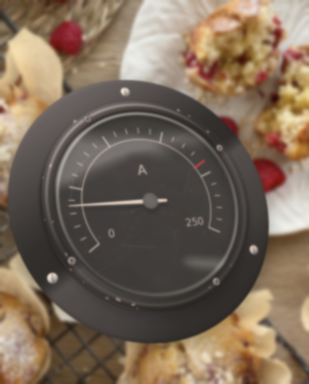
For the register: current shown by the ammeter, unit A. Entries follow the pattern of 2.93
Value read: 35
